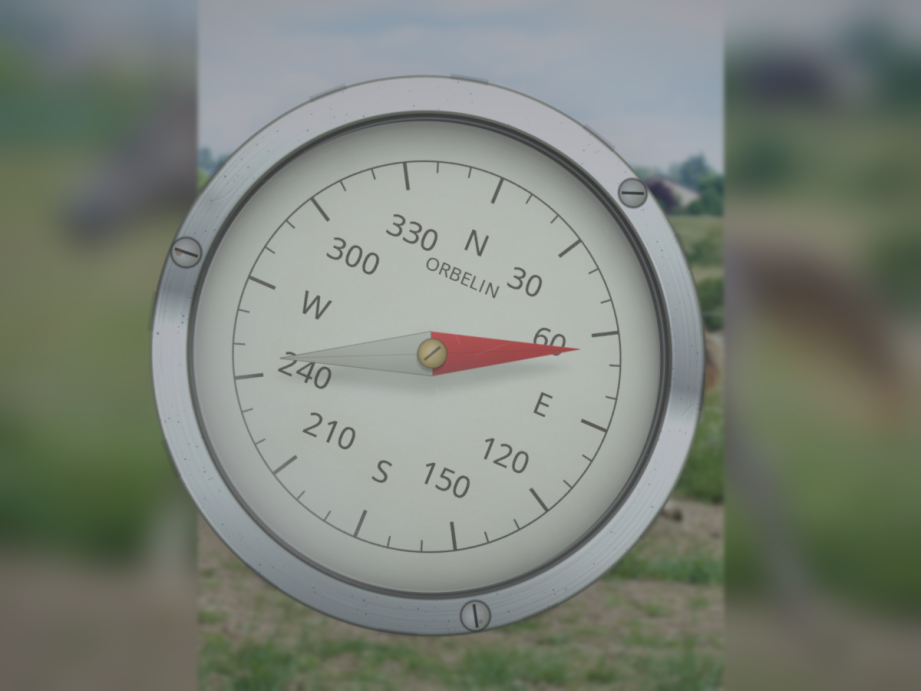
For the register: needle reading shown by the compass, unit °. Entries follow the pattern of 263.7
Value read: 65
